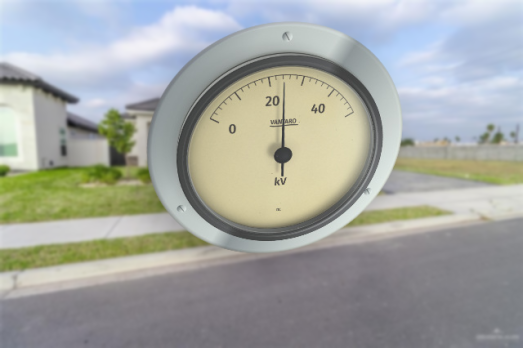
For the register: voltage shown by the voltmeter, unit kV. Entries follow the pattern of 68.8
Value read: 24
